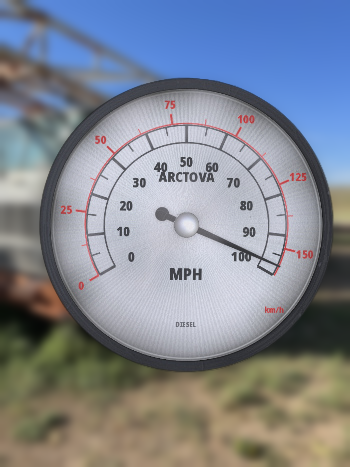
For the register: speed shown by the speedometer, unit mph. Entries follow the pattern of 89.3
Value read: 97.5
